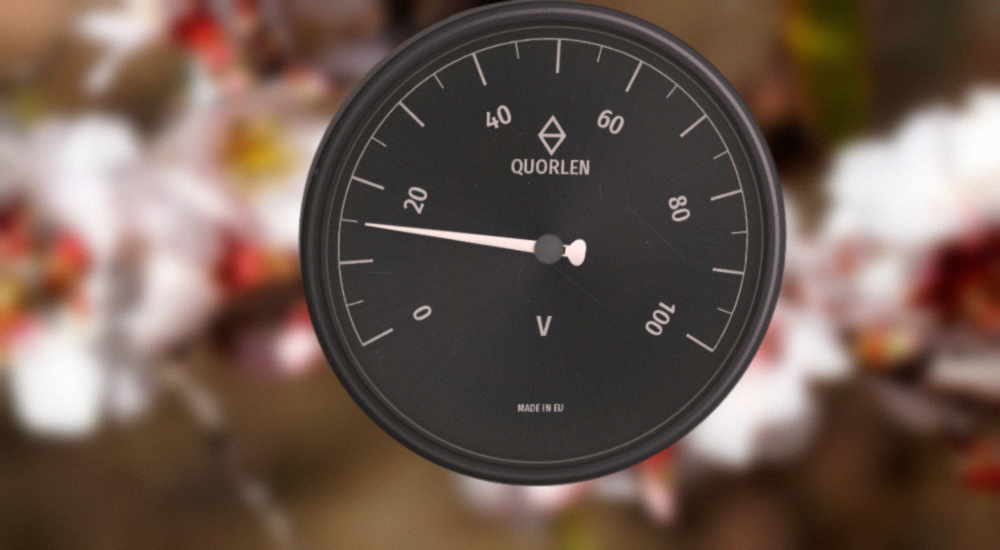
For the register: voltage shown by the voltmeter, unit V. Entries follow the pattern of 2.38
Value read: 15
